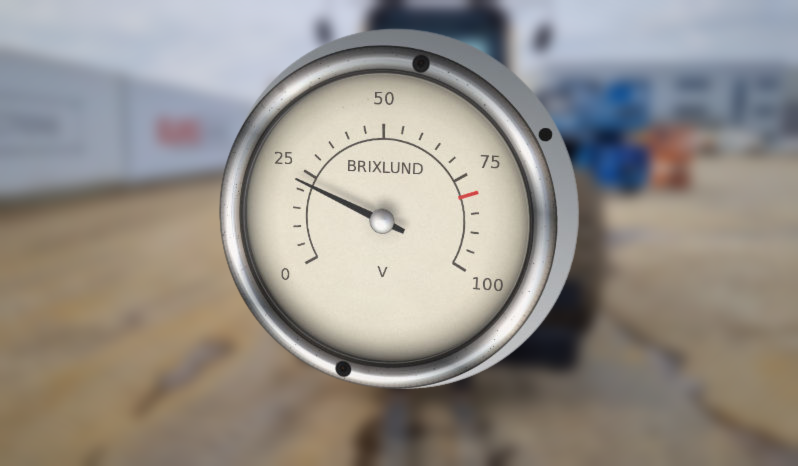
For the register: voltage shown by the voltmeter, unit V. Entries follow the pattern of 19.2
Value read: 22.5
